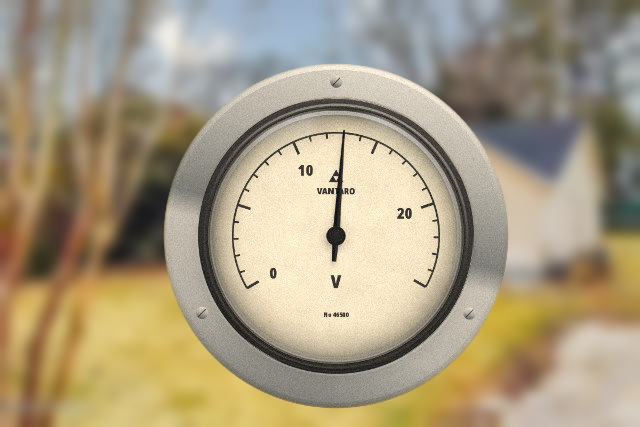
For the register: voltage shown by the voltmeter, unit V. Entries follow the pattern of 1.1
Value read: 13
